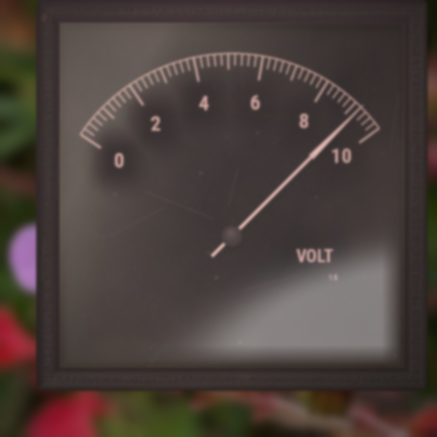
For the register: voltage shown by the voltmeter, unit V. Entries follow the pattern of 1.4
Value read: 9.2
